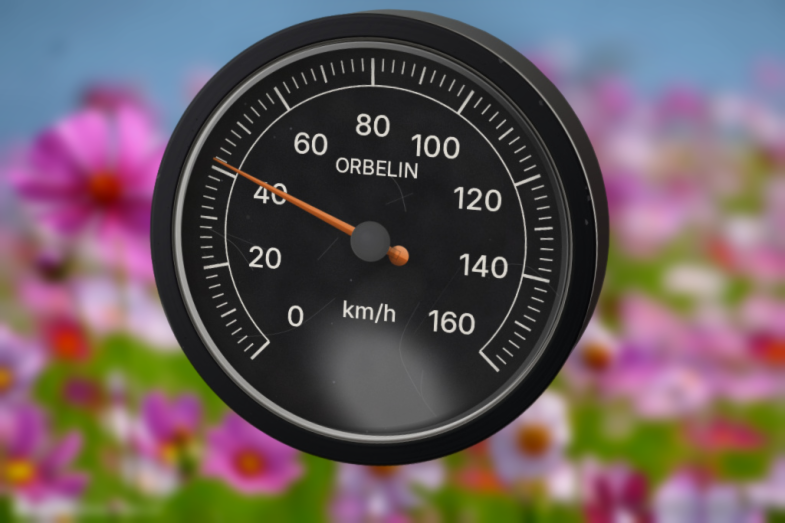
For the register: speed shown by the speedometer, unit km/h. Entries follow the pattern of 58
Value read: 42
